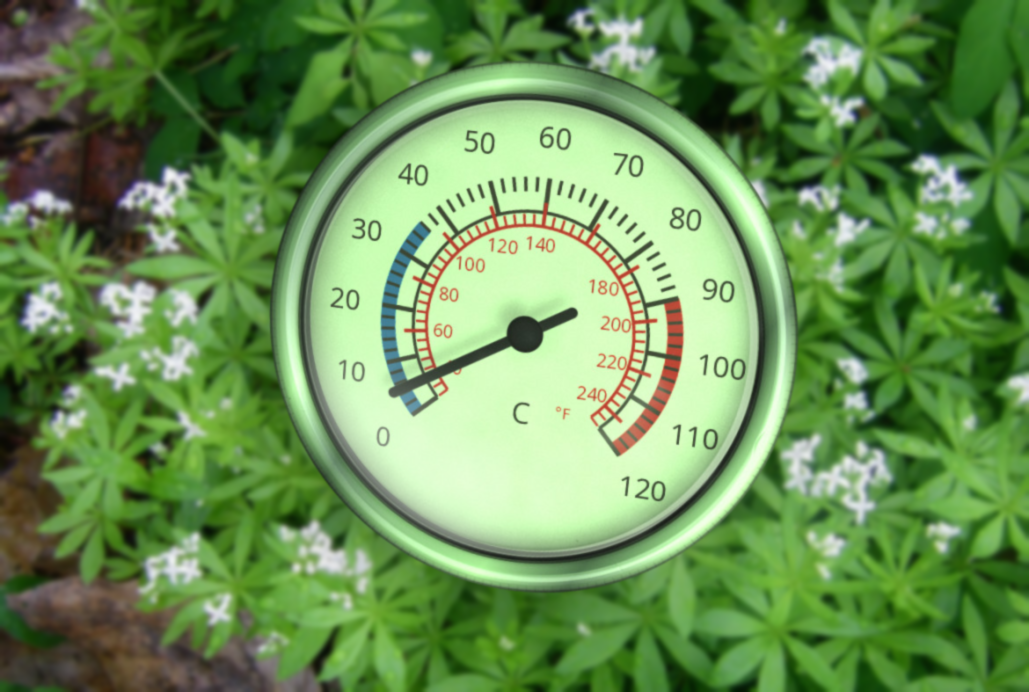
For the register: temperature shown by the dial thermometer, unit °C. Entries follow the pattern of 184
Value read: 5
